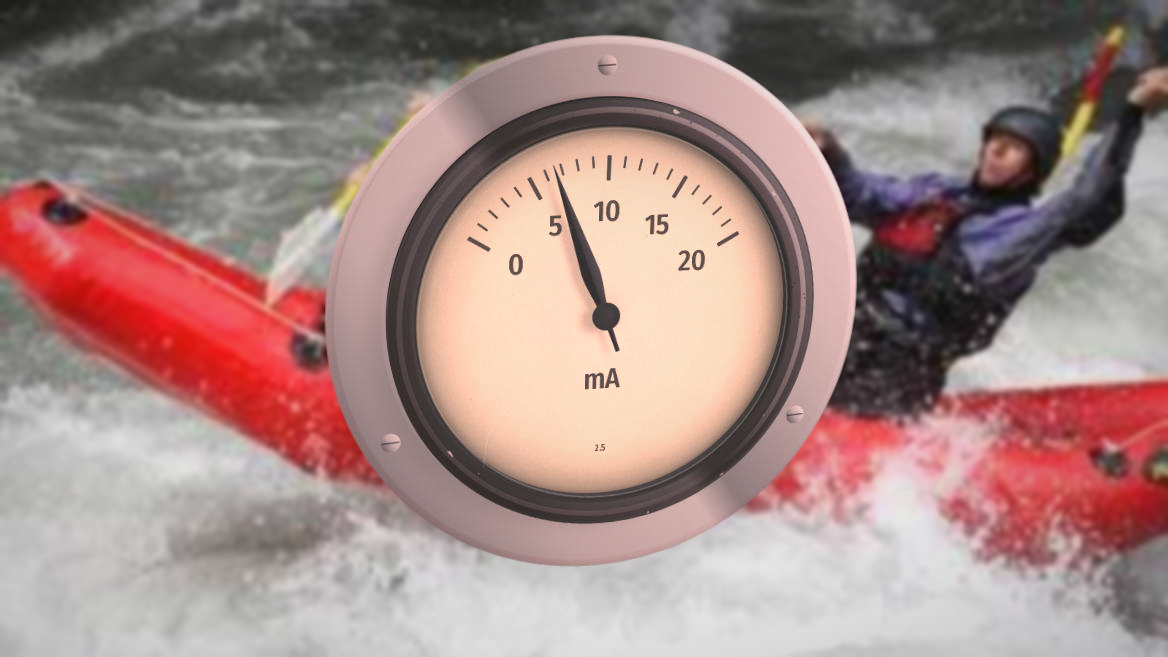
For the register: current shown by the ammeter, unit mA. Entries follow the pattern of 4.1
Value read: 6.5
